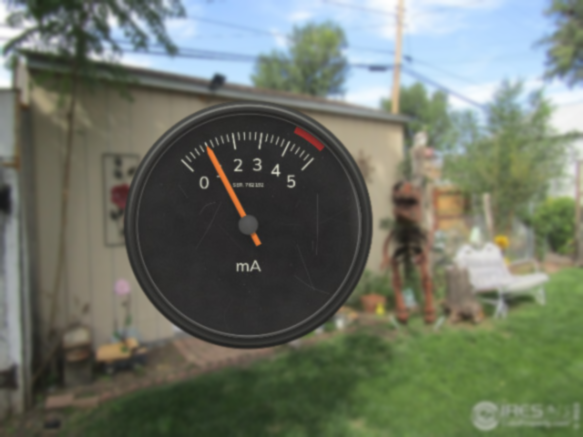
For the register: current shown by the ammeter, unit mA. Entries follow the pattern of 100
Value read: 1
